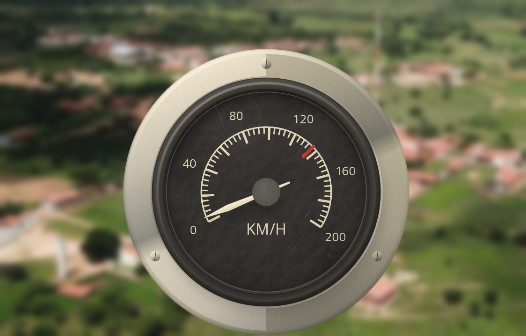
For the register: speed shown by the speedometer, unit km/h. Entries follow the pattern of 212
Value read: 4
